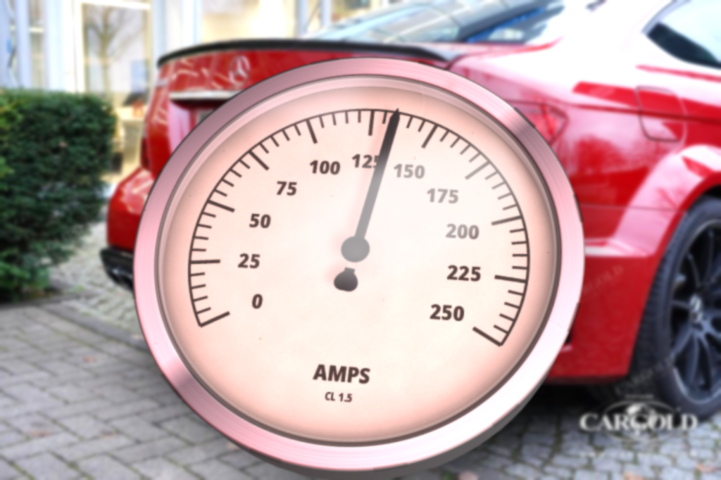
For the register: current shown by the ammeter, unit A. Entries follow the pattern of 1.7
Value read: 135
